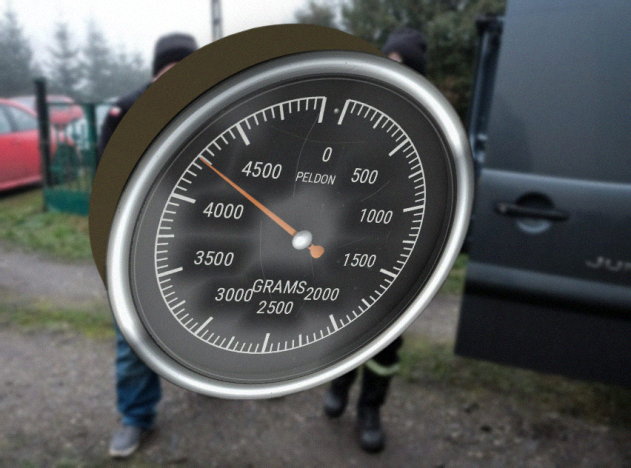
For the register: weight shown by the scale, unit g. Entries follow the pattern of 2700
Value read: 4250
